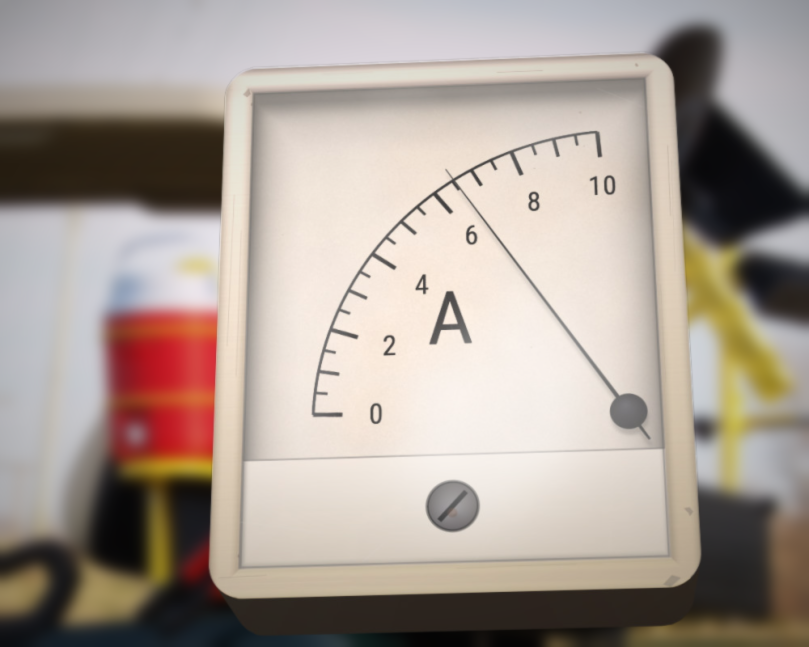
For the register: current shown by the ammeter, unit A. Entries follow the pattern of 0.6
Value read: 6.5
